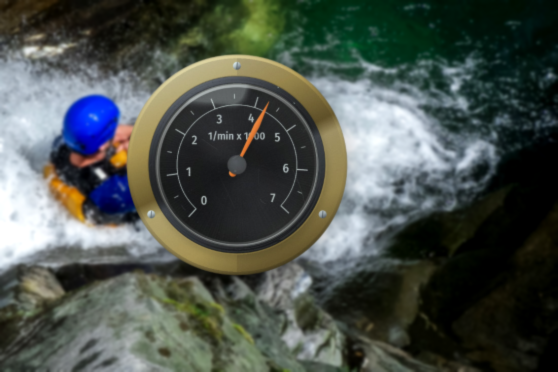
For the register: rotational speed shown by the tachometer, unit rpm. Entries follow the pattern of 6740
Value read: 4250
